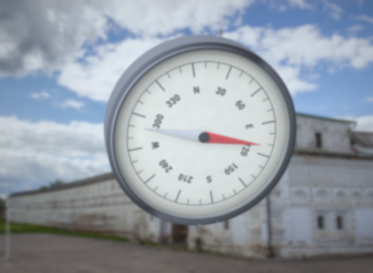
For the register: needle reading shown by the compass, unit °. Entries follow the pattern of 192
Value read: 110
